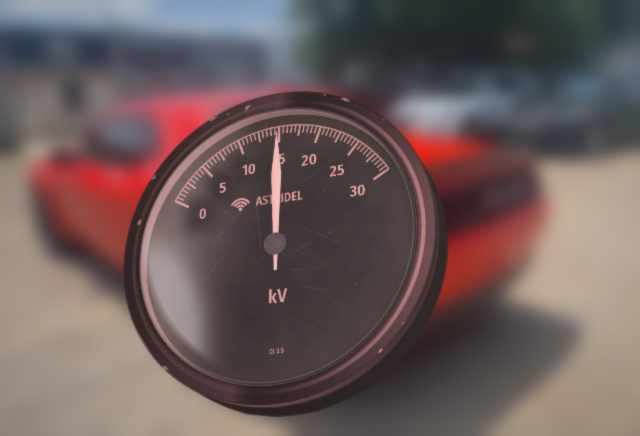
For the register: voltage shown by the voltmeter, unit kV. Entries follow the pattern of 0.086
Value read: 15
